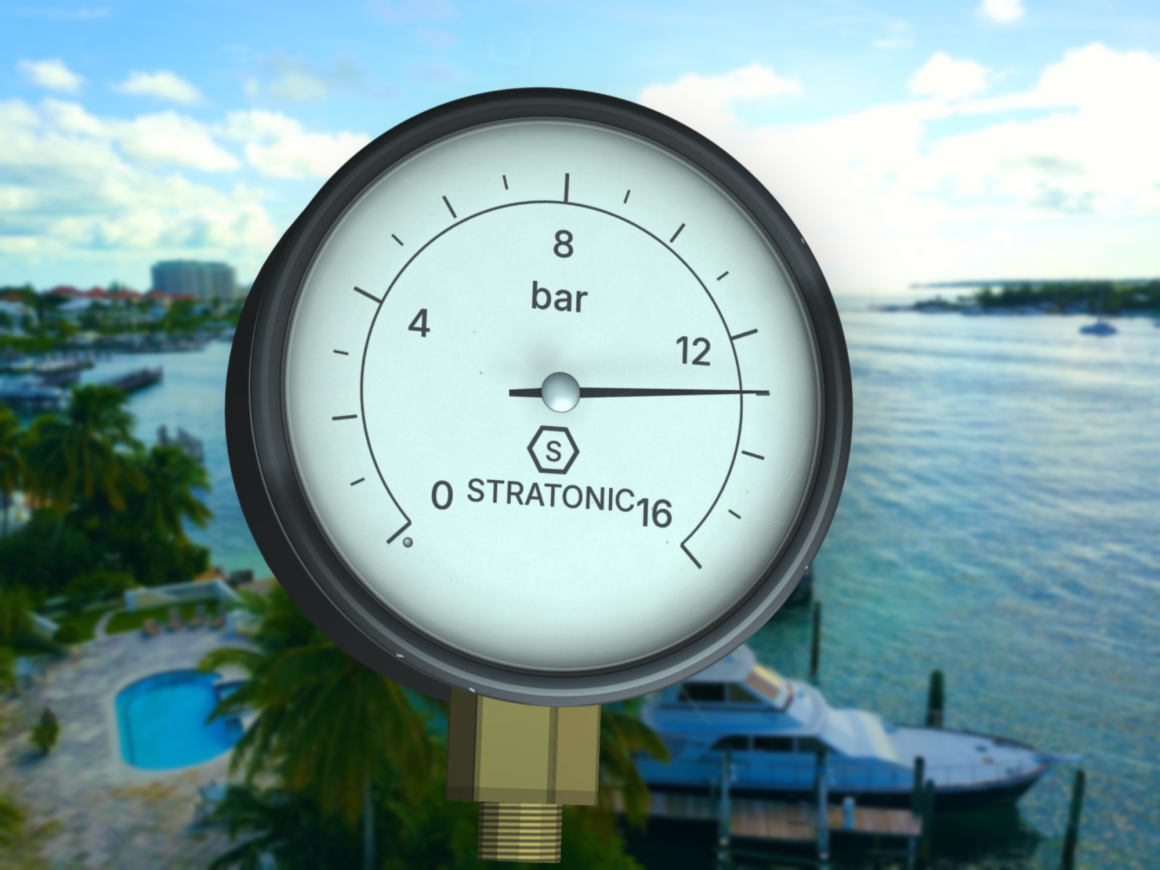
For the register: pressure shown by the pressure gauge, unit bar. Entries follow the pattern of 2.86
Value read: 13
